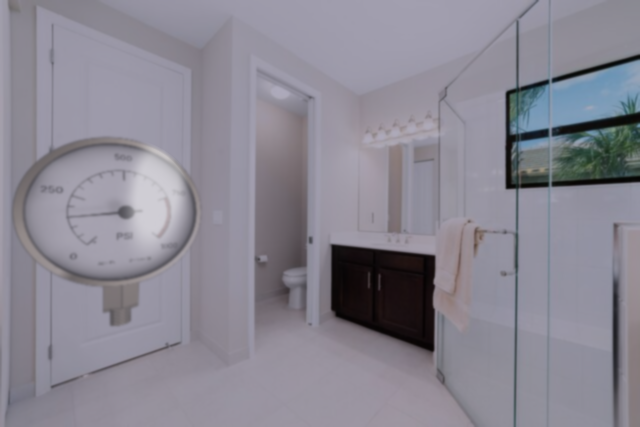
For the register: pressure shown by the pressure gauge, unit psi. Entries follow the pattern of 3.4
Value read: 150
